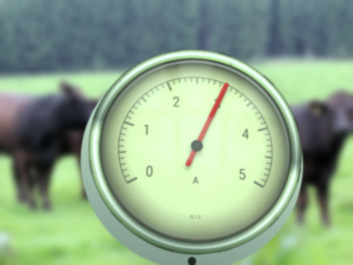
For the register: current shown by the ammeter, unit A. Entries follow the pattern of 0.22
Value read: 3
